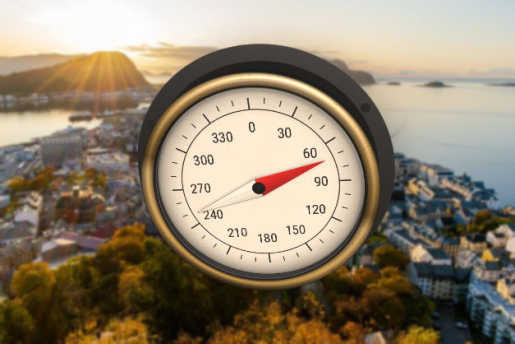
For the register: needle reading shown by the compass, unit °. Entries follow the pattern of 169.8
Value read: 70
